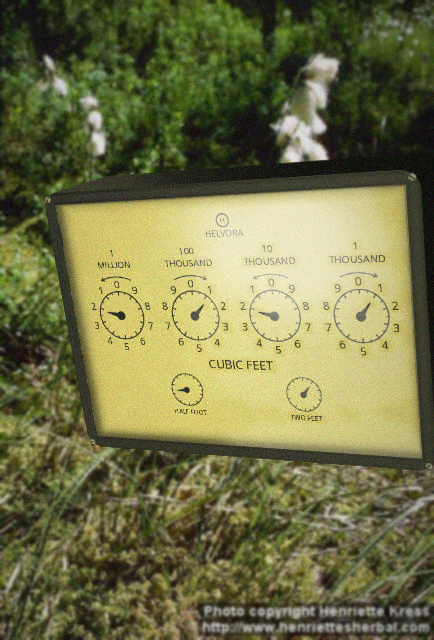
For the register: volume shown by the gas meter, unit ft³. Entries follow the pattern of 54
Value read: 212100
